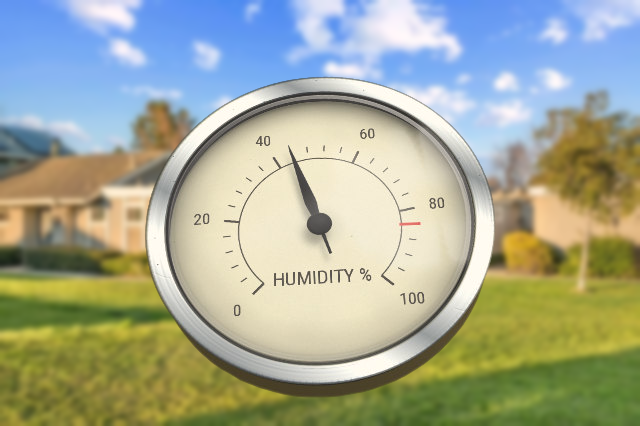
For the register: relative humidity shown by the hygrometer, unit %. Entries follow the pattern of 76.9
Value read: 44
